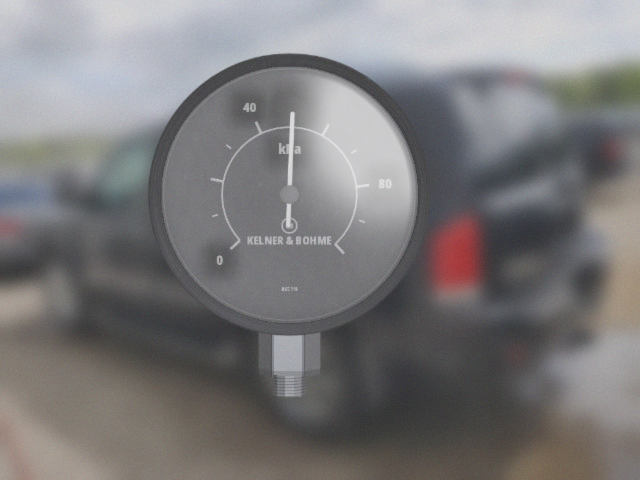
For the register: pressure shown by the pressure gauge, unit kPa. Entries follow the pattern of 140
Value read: 50
